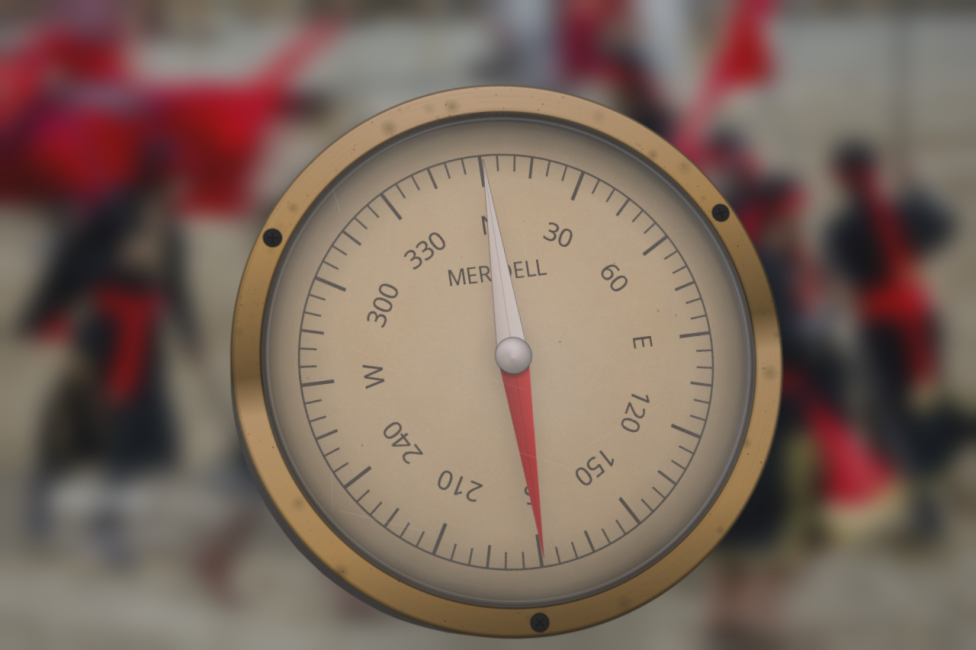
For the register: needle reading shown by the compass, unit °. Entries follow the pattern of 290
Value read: 180
